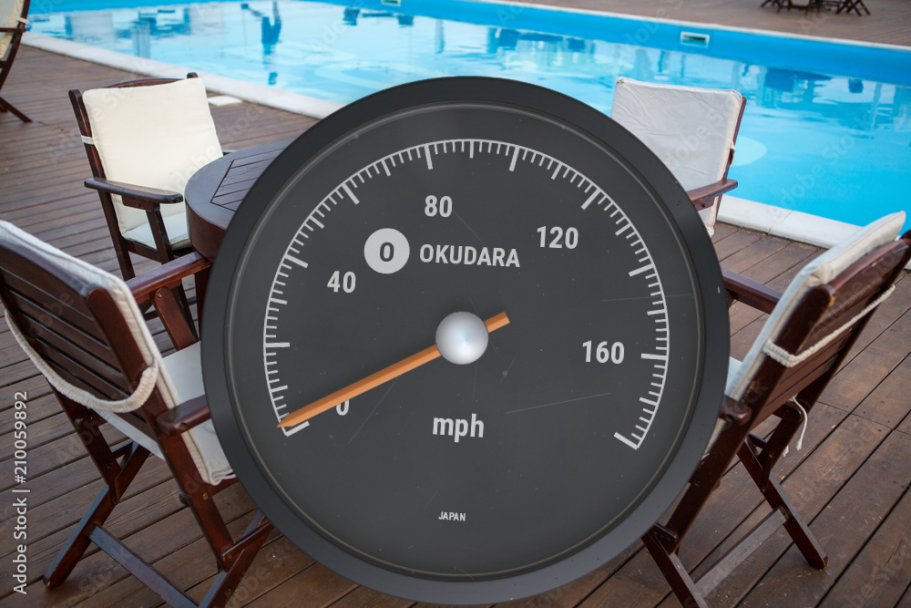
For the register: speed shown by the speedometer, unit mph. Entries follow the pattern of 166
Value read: 2
